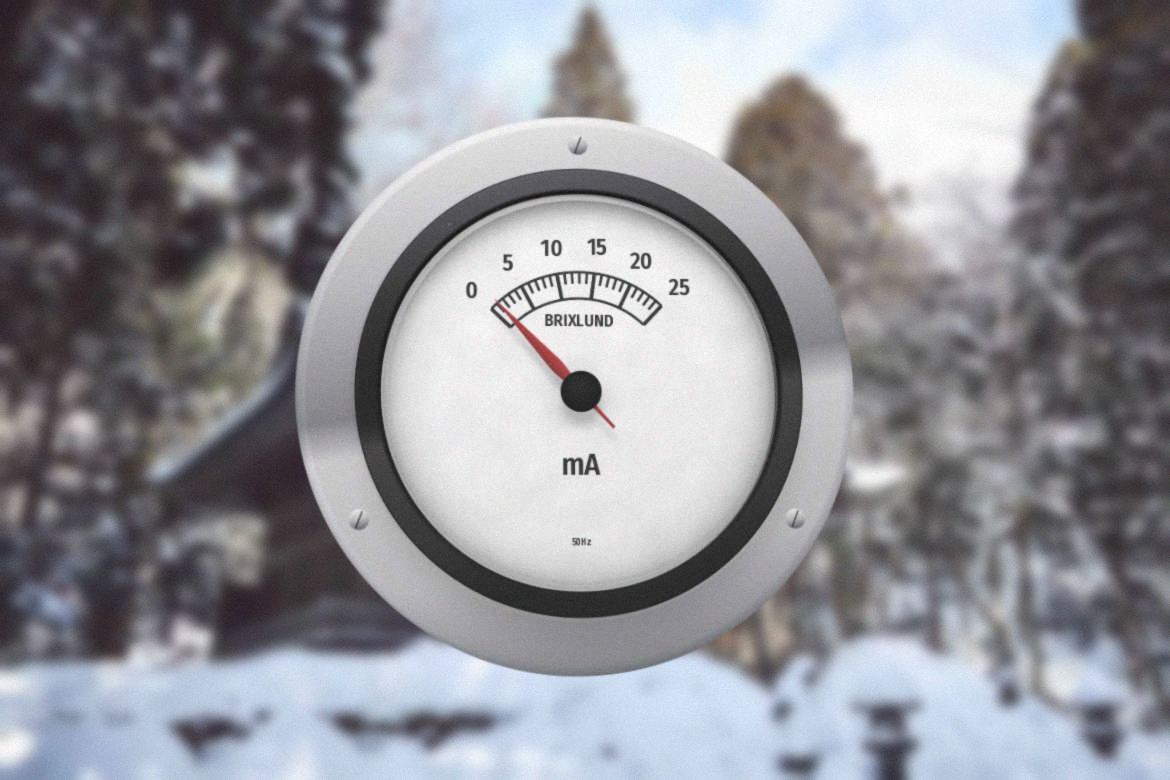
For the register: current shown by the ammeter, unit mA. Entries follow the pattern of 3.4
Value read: 1
